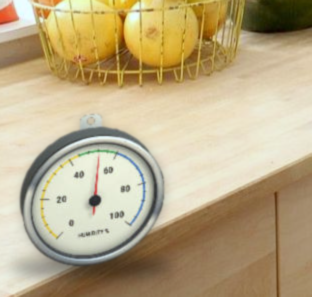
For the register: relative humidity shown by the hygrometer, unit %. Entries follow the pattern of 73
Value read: 52
